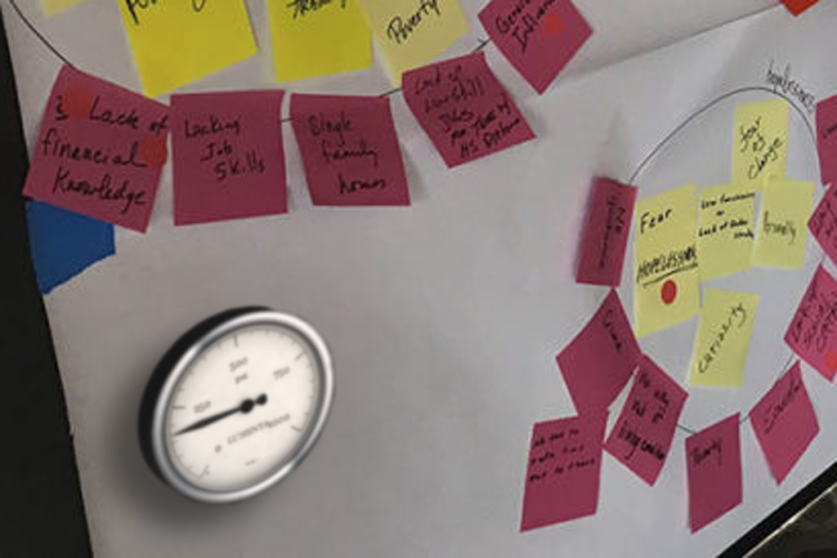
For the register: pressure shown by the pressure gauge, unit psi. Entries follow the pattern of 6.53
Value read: 175
